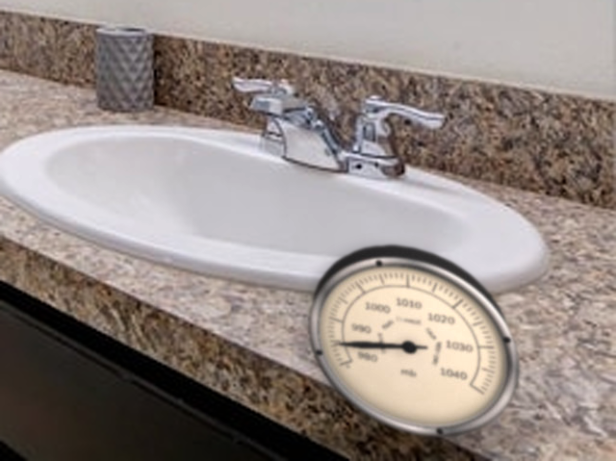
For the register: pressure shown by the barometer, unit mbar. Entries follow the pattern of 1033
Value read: 985
